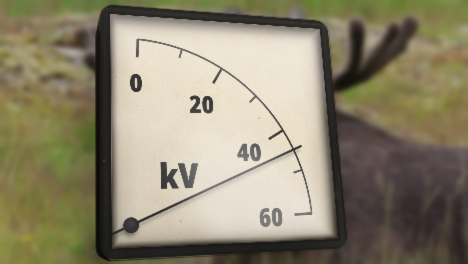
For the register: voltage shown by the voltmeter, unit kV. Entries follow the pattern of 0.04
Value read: 45
